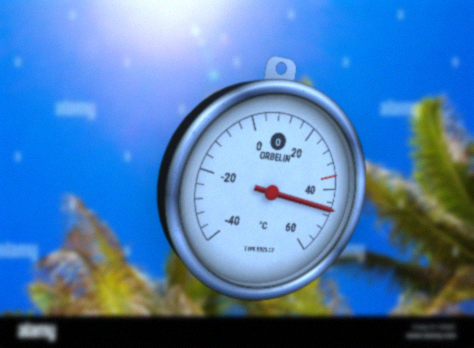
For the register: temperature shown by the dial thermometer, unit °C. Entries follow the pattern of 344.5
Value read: 46
